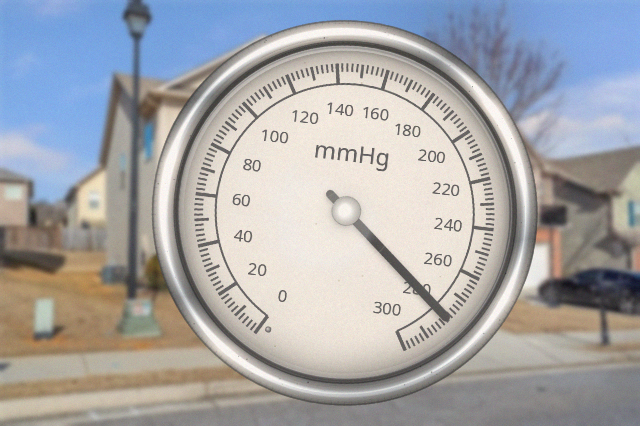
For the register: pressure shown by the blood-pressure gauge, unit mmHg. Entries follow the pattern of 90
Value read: 280
